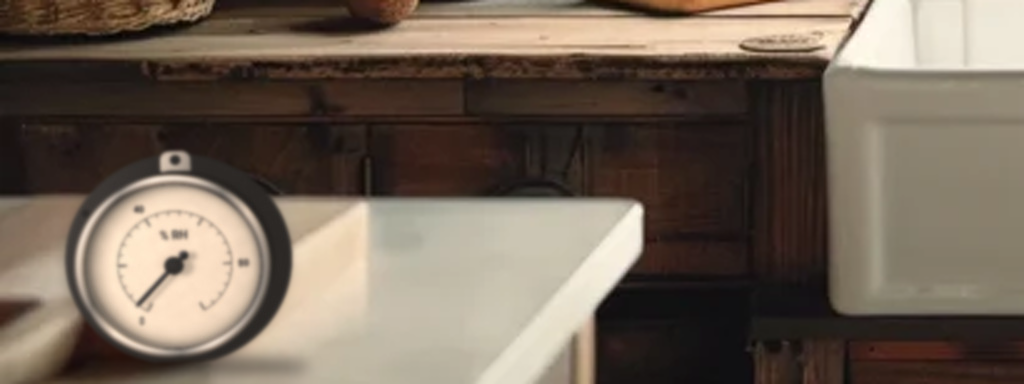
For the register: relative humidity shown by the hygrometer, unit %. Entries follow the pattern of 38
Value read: 4
